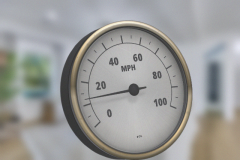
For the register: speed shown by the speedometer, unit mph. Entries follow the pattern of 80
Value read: 12.5
